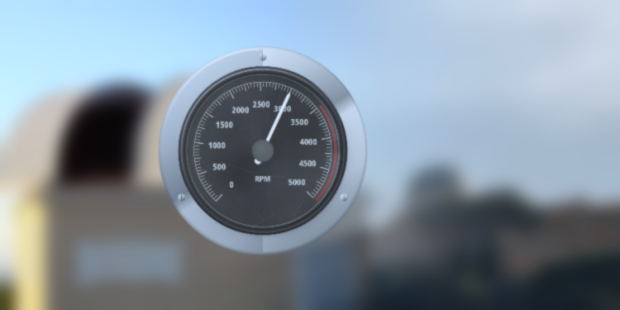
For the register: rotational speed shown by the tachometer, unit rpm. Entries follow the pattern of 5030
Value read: 3000
